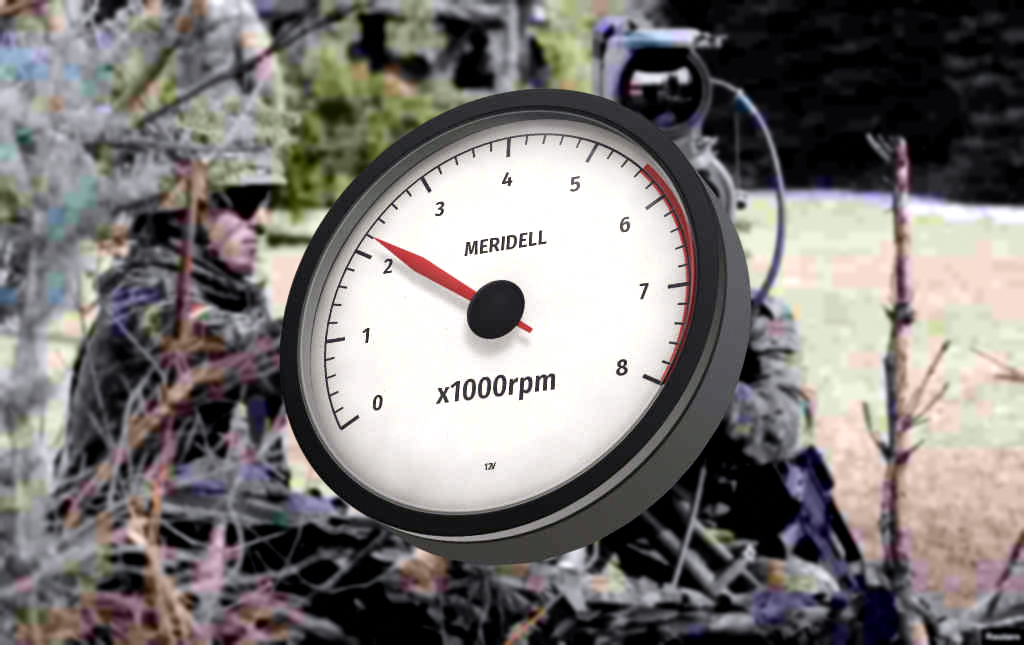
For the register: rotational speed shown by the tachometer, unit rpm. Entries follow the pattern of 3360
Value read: 2200
